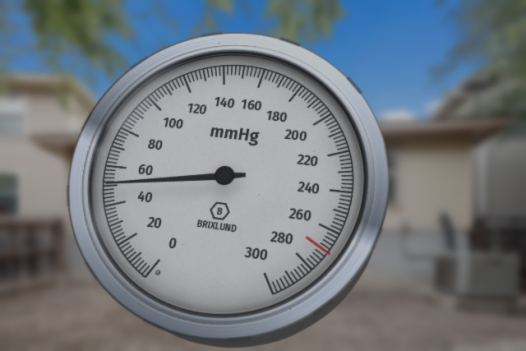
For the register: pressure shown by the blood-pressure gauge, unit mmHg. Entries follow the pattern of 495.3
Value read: 50
